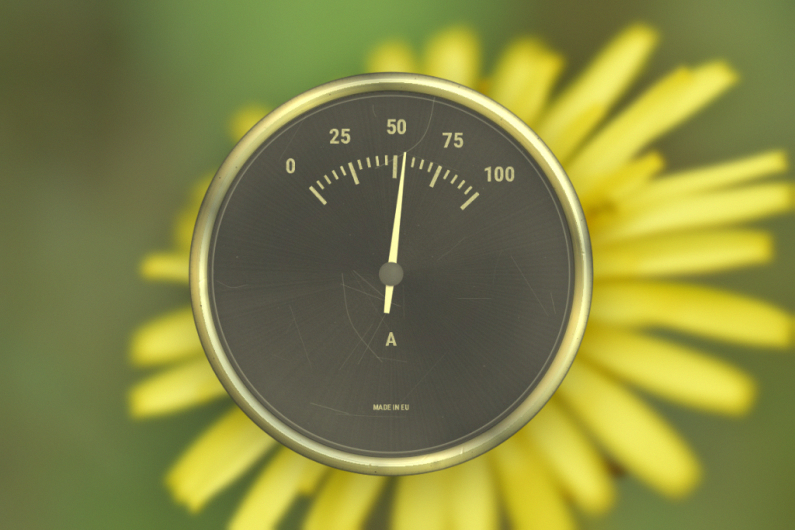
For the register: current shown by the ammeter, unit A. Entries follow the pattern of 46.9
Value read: 55
